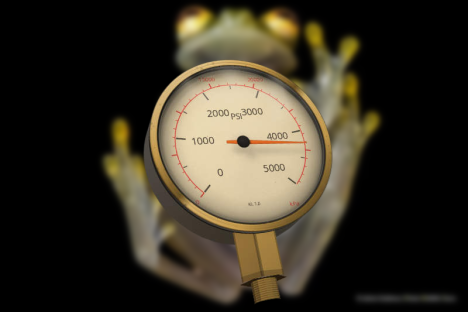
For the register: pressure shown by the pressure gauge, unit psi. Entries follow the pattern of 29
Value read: 4250
